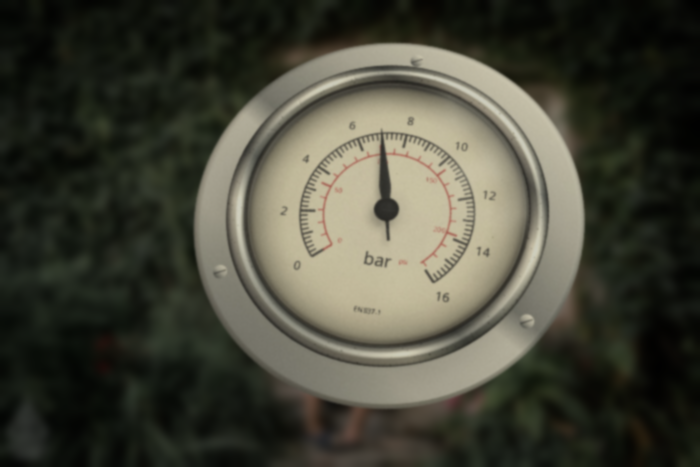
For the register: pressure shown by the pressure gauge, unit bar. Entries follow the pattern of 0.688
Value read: 7
